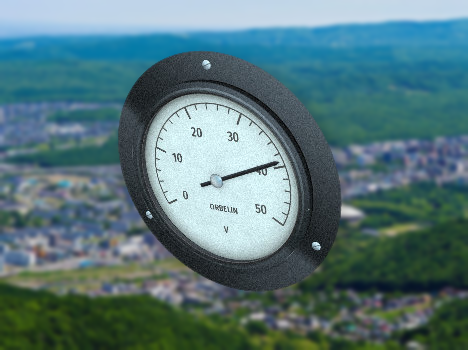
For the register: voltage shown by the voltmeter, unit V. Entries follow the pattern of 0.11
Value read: 39
